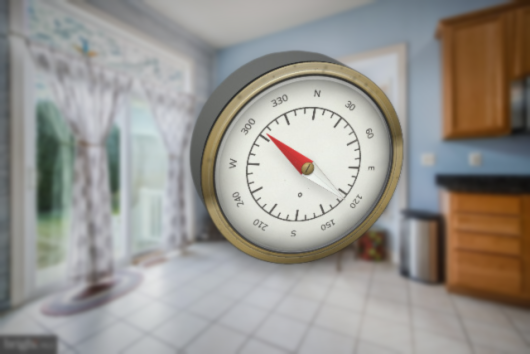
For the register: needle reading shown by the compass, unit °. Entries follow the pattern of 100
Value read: 305
